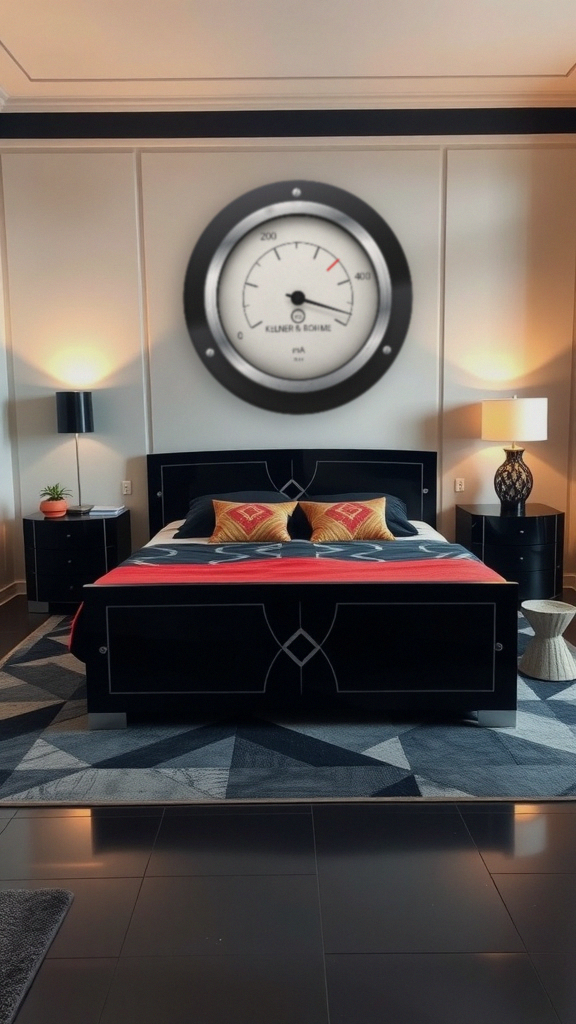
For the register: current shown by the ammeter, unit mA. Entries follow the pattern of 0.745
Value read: 475
